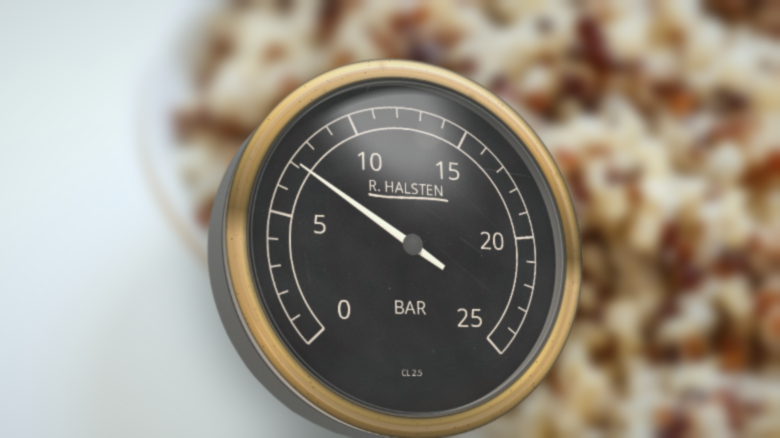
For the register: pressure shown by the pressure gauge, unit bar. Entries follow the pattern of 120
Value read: 7
